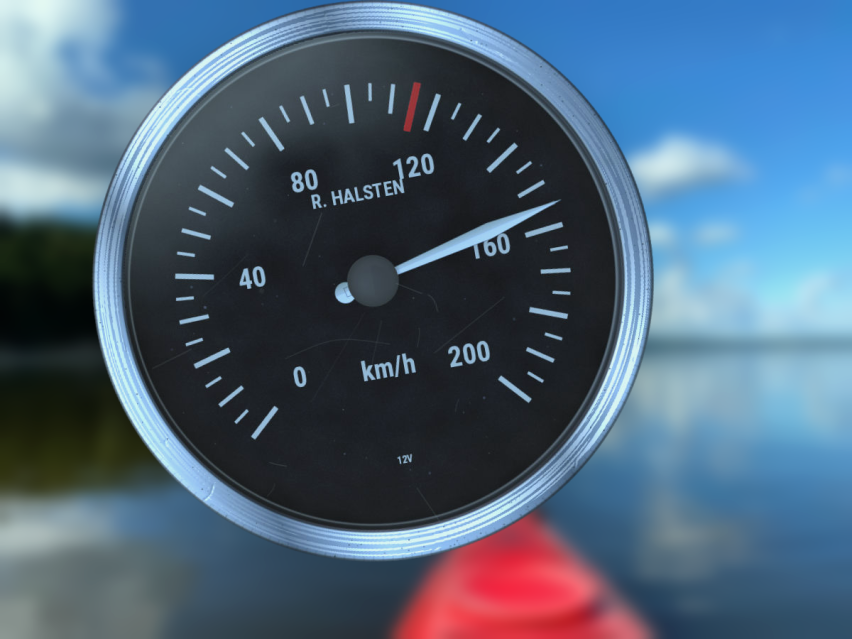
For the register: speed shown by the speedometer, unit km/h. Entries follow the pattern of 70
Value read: 155
